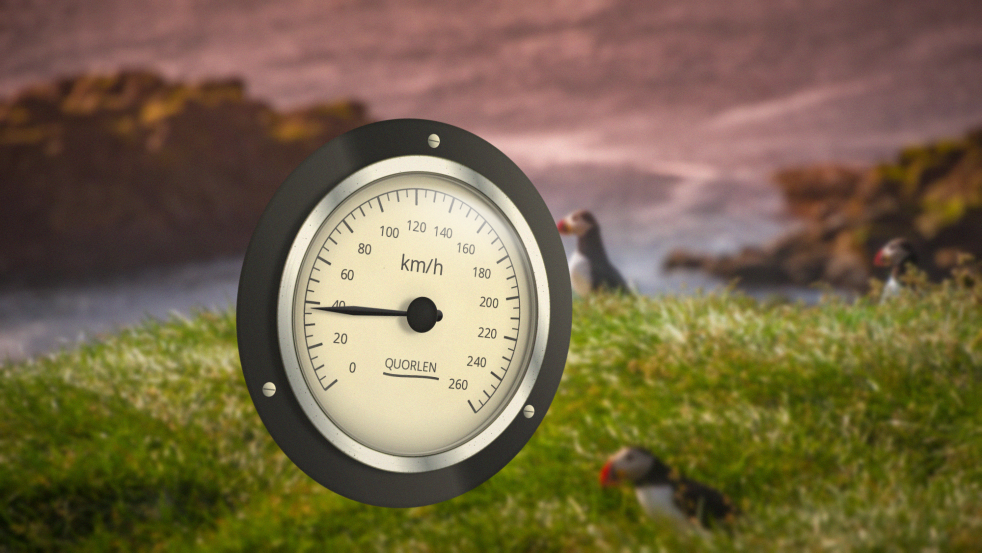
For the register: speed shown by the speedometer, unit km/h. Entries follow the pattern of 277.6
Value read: 37.5
